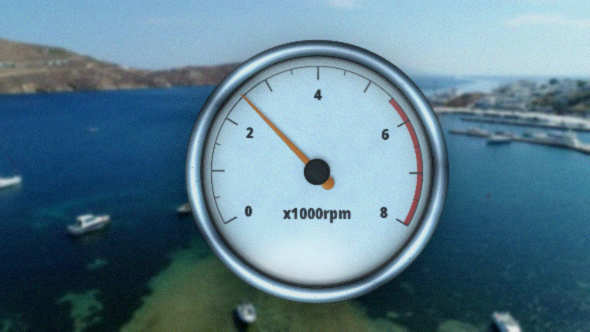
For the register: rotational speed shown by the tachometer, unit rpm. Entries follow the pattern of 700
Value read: 2500
